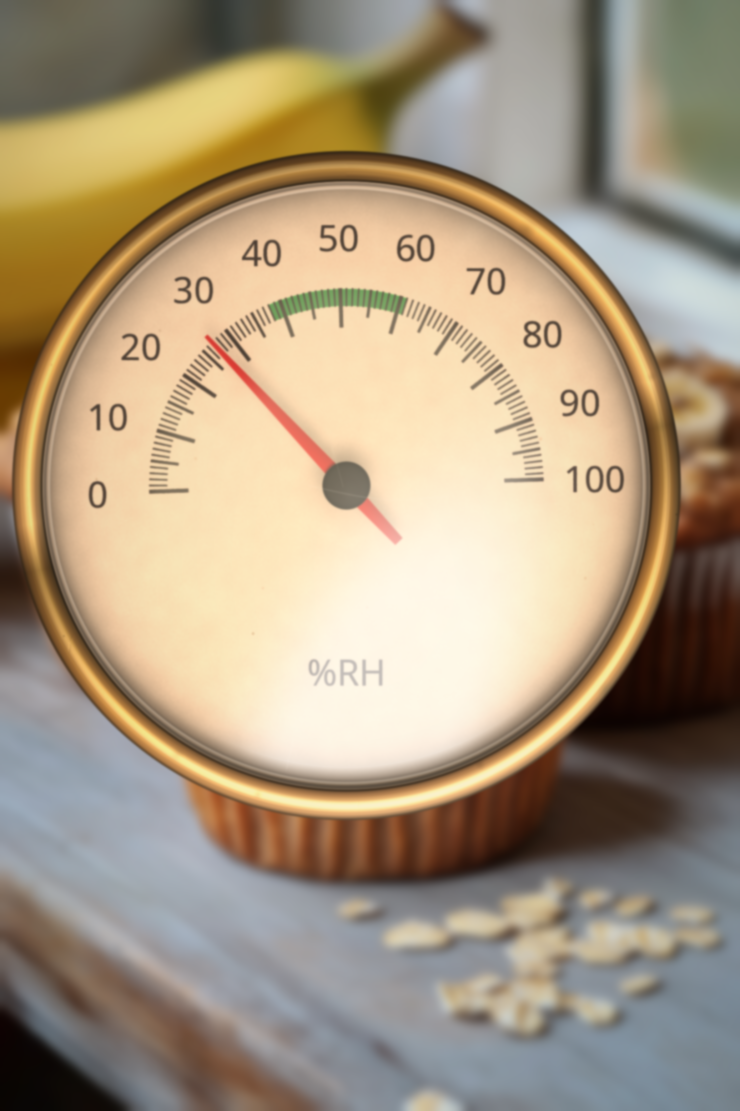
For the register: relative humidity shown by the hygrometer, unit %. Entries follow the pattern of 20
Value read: 27
